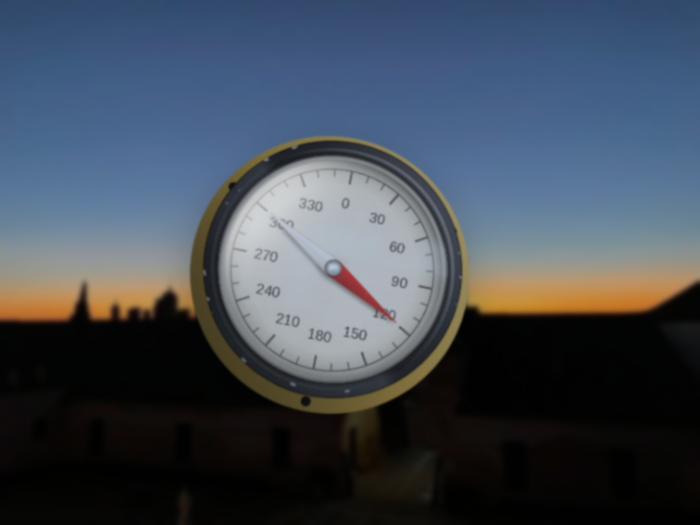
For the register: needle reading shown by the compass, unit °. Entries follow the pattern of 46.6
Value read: 120
